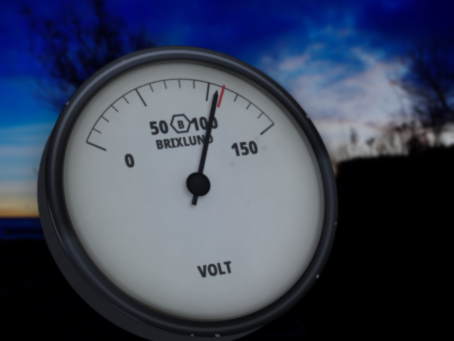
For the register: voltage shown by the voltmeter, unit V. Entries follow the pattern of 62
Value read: 105
